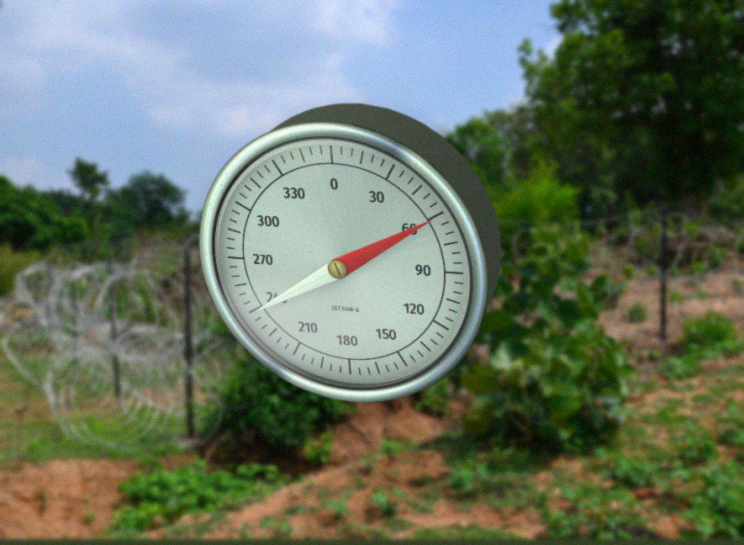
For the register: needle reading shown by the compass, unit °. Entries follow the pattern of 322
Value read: 60
